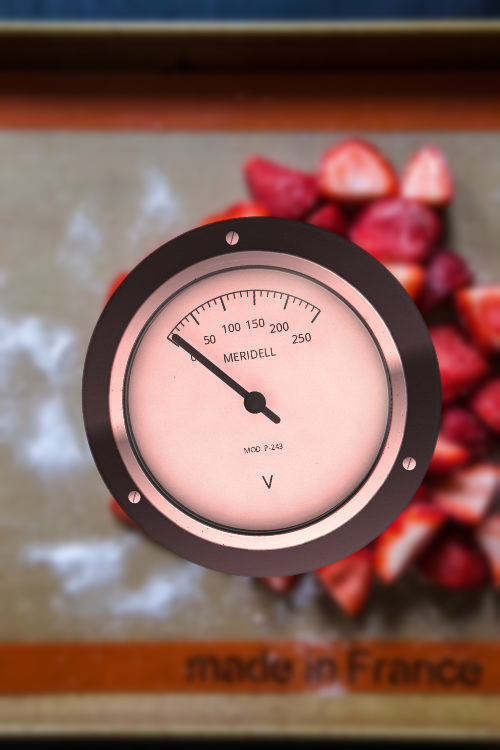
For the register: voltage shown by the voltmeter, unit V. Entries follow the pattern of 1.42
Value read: 10
